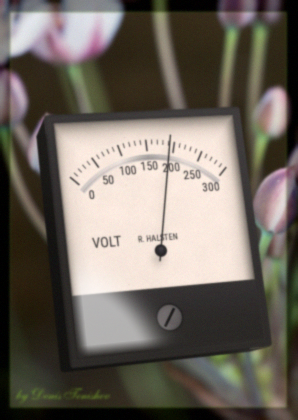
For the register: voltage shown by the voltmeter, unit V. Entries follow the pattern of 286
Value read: 190
